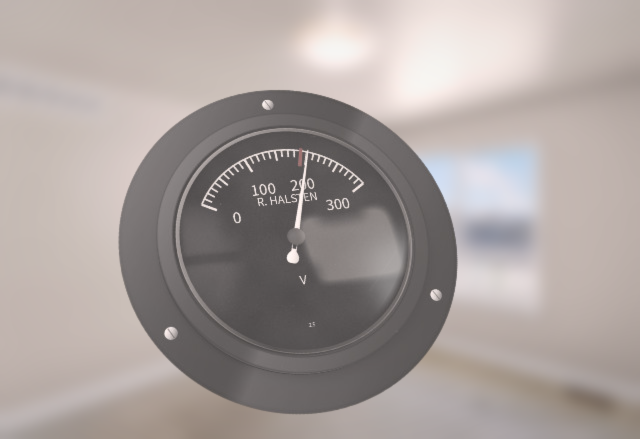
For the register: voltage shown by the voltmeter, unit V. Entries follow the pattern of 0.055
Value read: 200
